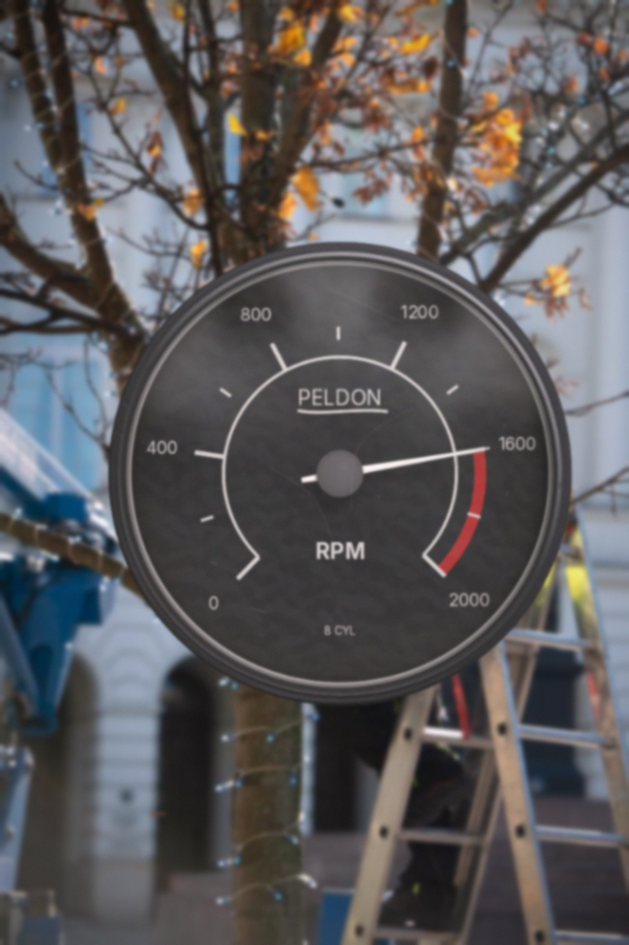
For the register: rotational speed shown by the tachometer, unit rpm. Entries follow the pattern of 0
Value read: 1600
